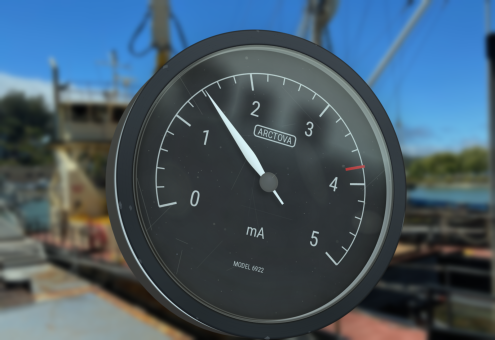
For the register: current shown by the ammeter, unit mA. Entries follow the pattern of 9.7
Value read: 1.4
